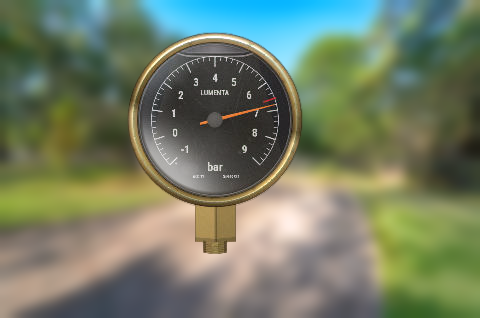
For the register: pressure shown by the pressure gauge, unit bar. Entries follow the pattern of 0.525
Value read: 6.8
